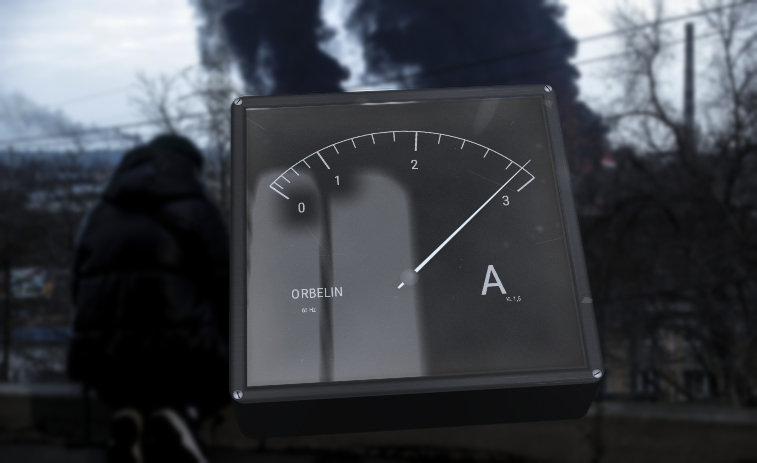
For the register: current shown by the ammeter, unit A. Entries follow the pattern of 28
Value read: 2.9
